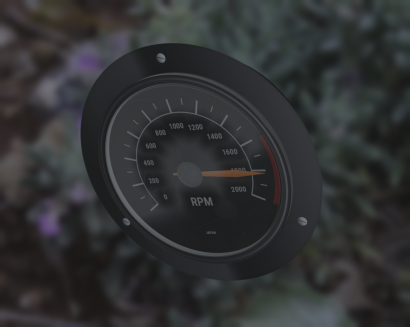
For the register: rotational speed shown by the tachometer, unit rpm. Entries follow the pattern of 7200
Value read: 1800
